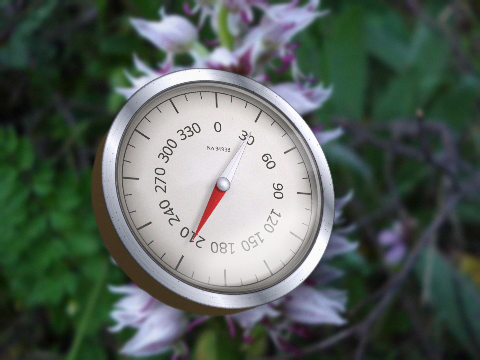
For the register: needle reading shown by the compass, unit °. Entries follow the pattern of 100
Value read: 210
